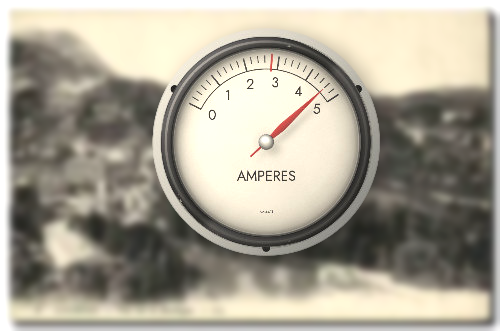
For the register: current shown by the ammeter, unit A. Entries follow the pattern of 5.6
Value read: 4.6
